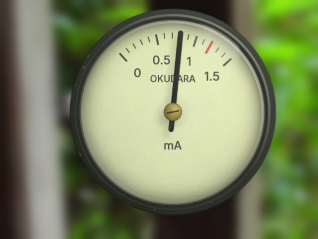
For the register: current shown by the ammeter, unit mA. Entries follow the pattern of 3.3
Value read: 0.8
